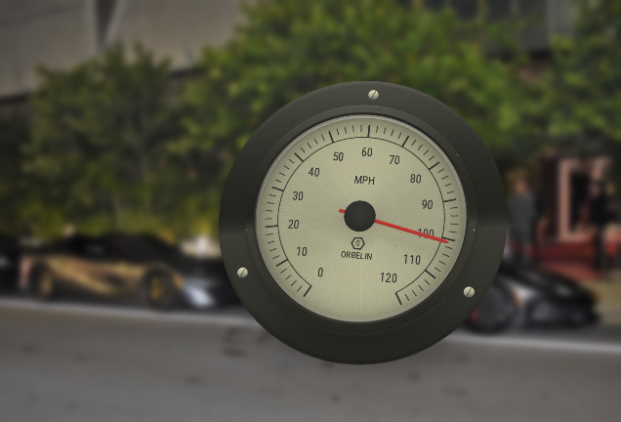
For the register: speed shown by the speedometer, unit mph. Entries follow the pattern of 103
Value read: 101
